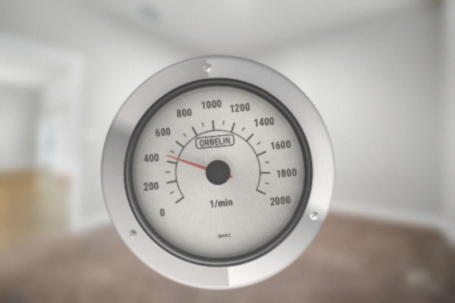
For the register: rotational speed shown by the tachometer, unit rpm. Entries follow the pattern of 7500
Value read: 450
